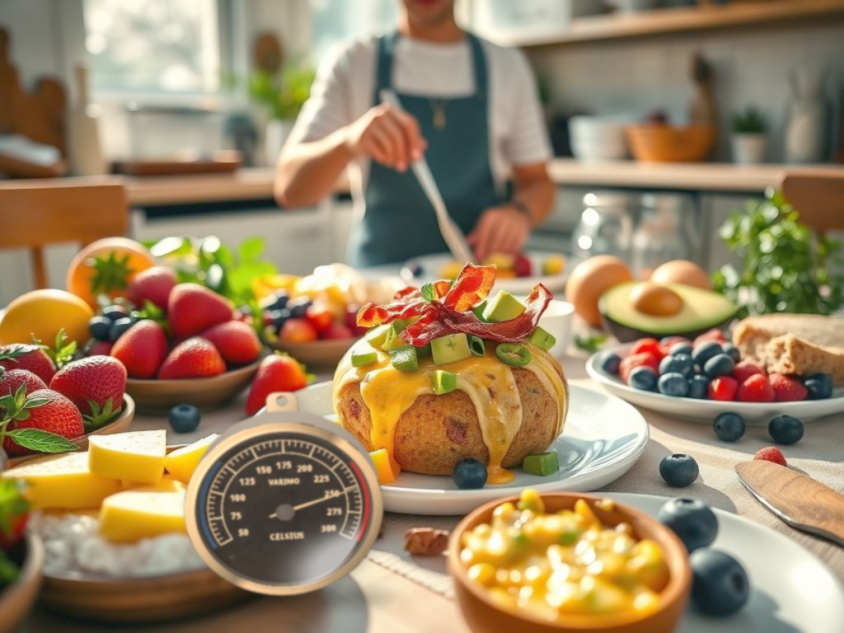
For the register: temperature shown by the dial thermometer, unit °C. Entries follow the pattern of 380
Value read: 250
